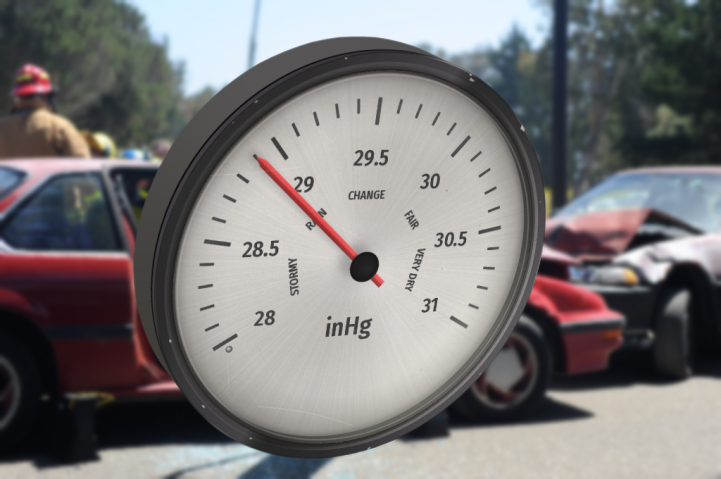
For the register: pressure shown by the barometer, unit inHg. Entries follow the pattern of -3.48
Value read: 28.9
